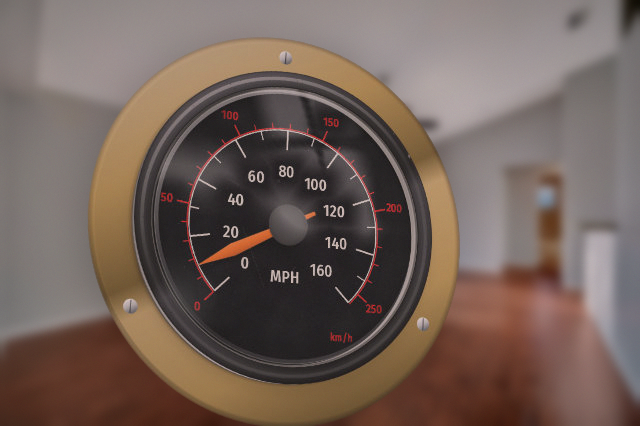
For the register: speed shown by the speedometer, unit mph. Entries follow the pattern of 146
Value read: 10
